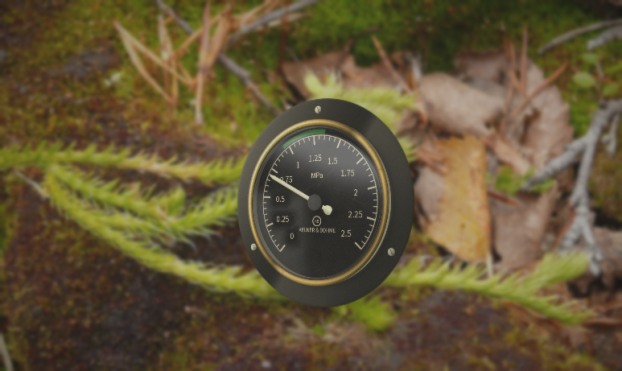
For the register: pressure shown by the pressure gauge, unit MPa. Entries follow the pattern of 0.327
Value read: 0.7
